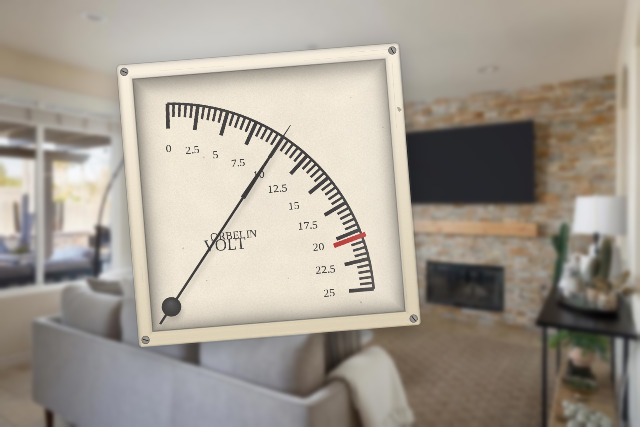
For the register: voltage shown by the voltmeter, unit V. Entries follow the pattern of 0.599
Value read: 10
